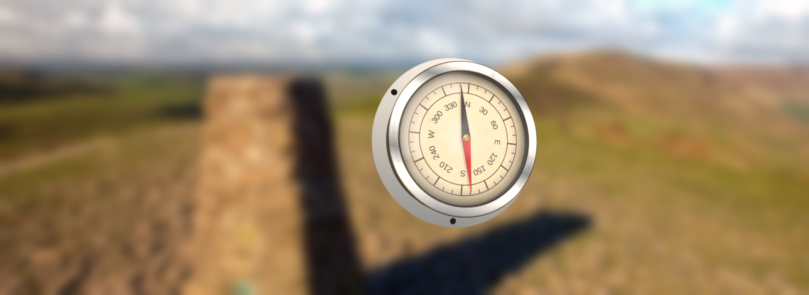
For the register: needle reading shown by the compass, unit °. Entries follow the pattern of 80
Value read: 170
